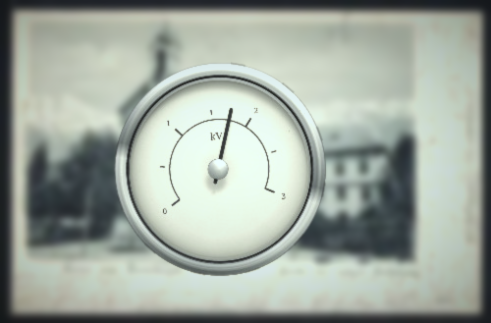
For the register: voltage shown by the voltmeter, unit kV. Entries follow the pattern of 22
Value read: 1.75
